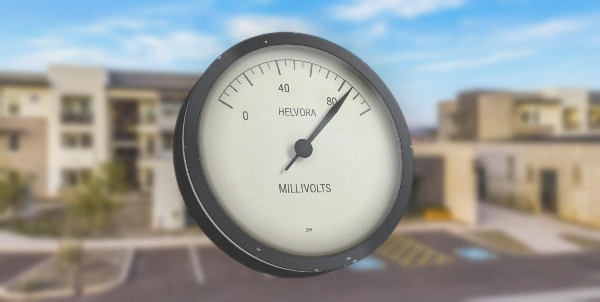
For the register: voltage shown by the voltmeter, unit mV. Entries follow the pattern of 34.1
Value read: 85
